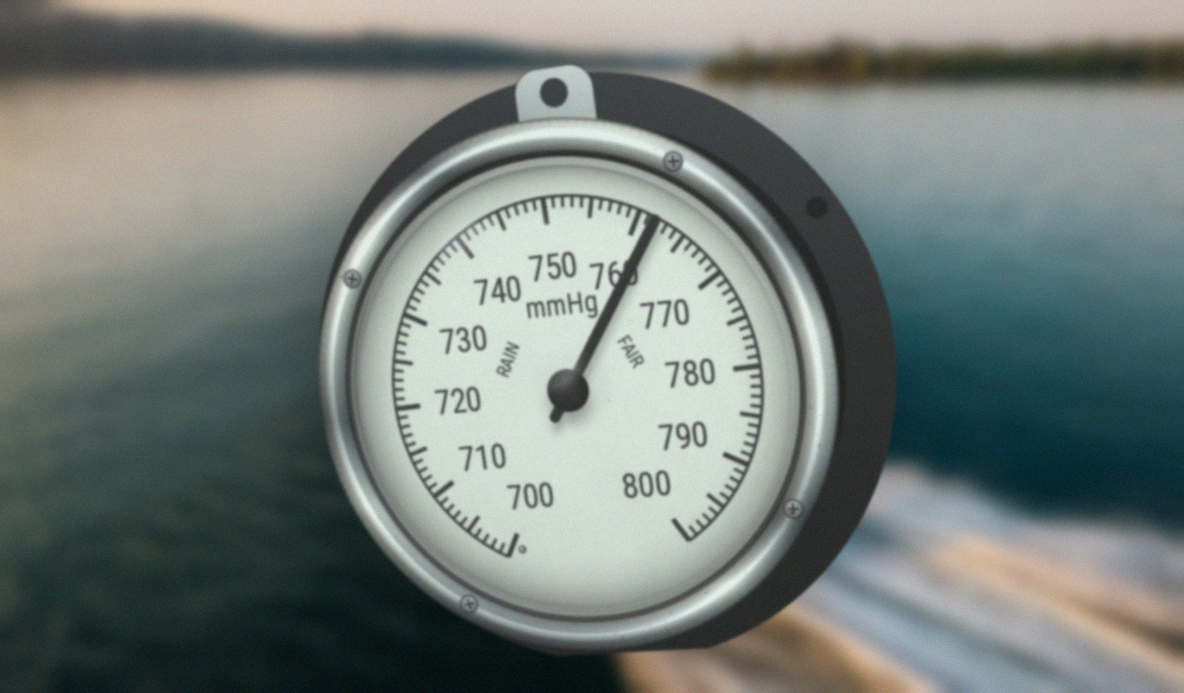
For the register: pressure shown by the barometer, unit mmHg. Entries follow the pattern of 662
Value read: 762
